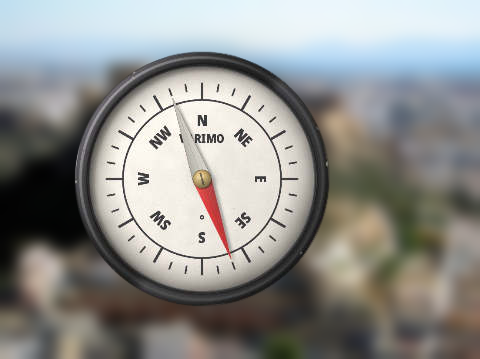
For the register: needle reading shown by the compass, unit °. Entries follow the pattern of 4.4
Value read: 160
